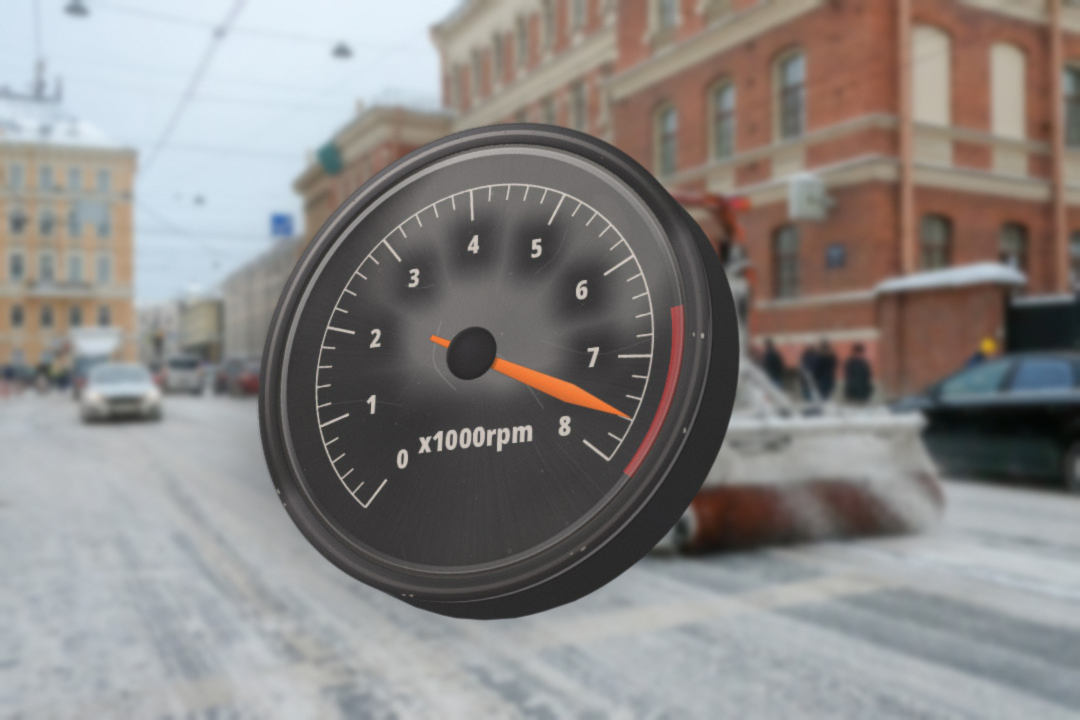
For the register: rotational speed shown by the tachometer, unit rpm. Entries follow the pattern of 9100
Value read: 7600
